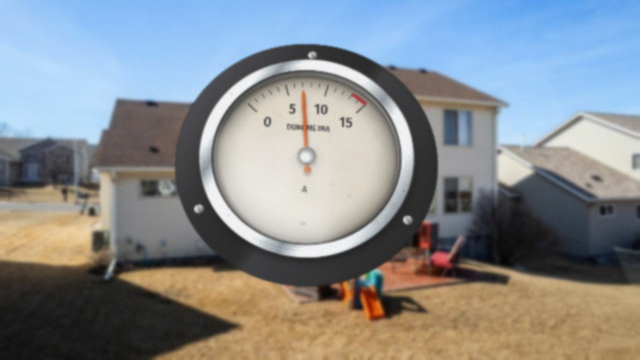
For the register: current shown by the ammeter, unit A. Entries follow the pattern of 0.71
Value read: 7
